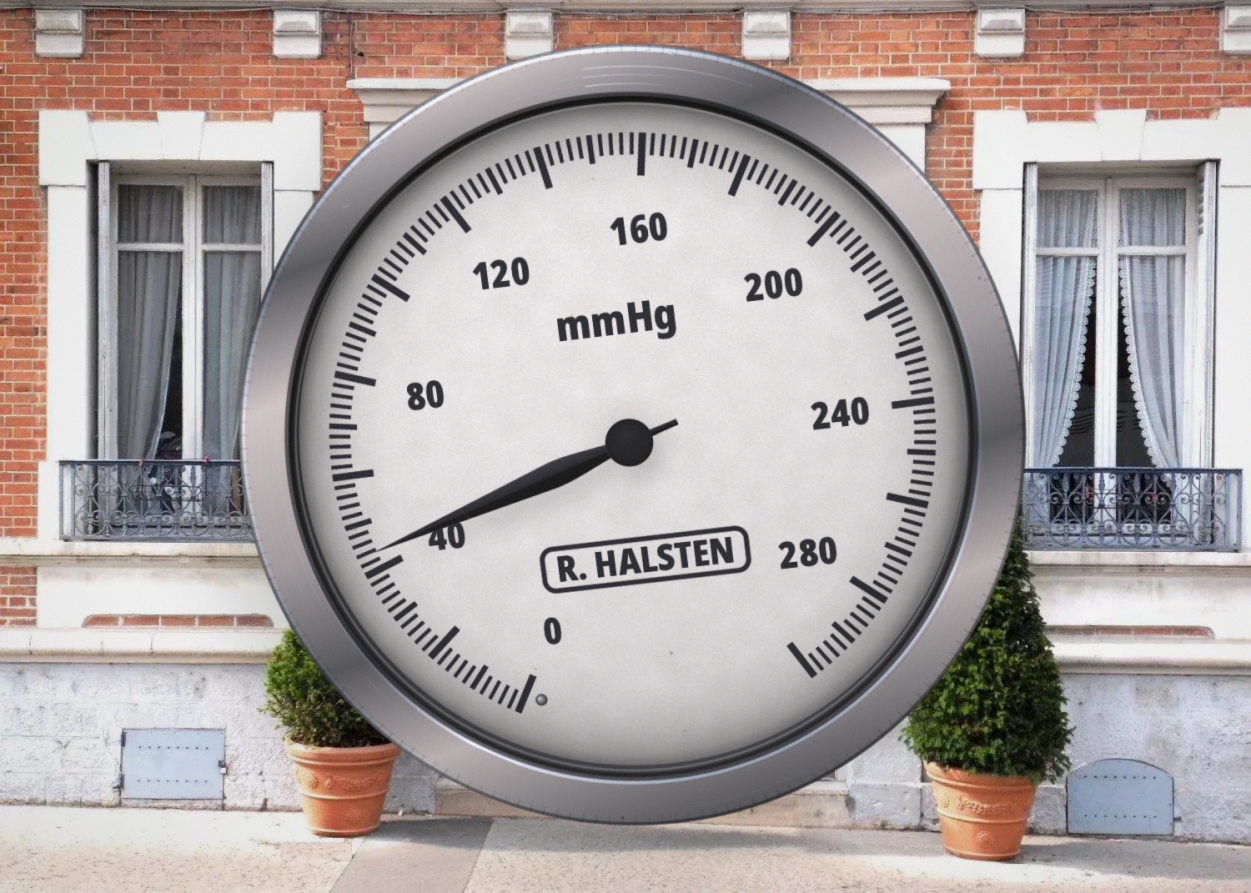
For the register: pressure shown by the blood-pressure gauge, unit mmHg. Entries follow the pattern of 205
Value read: 44
